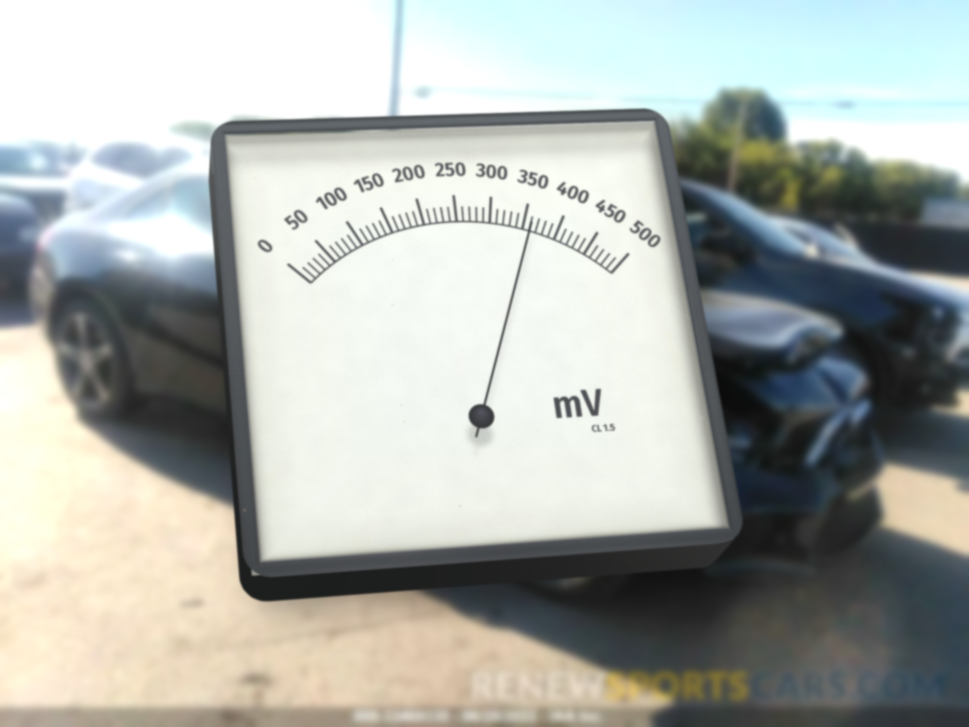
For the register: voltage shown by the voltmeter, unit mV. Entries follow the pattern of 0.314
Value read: 360
